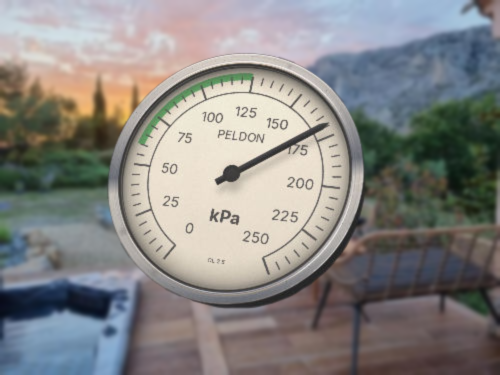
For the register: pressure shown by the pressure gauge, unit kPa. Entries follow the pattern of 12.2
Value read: 170
